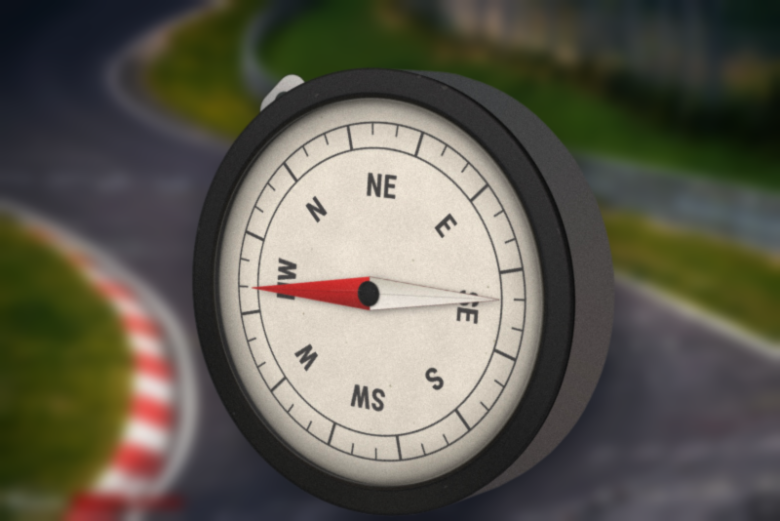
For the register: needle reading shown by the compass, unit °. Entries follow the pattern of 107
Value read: 310
